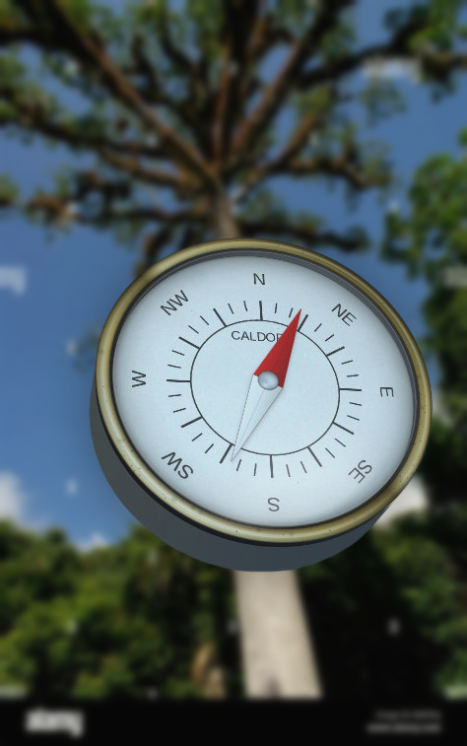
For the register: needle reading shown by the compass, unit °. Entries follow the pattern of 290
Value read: 25
